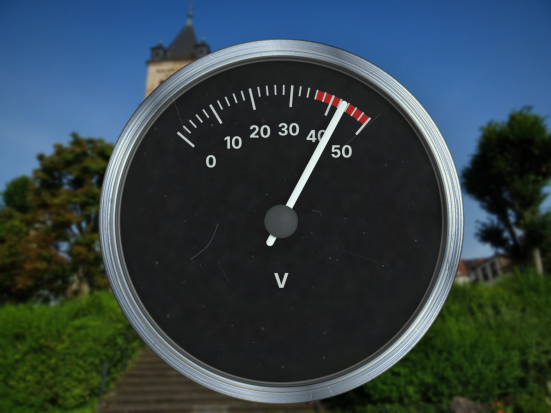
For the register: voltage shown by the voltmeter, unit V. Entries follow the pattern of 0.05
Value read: 43
